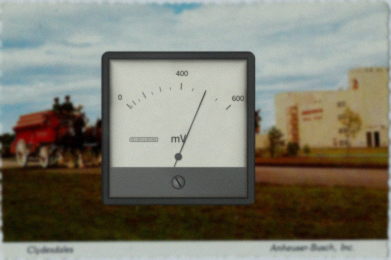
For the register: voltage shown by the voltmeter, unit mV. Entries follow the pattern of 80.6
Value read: 500
